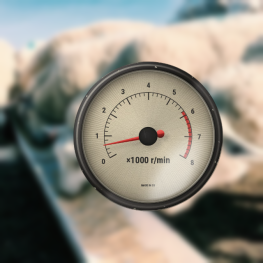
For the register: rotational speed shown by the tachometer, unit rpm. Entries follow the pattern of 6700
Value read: 600
